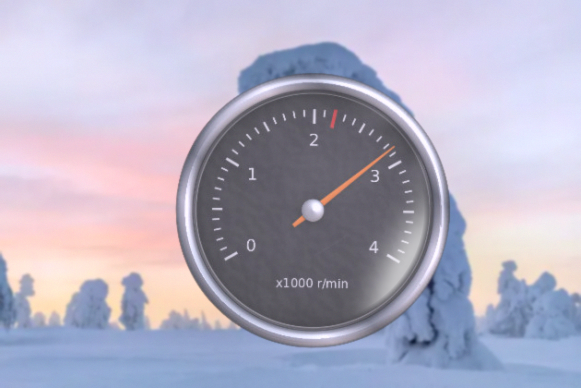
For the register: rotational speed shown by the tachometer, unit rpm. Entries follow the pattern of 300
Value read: 2850
